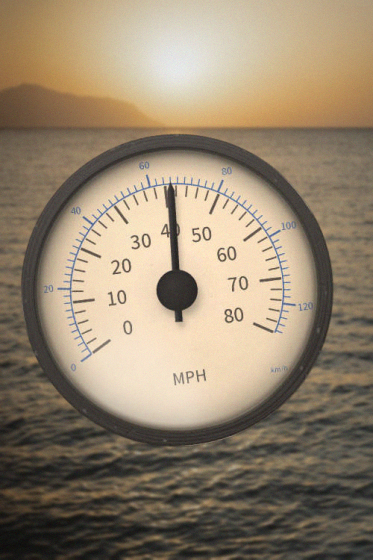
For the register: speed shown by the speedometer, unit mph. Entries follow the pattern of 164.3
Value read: 41
